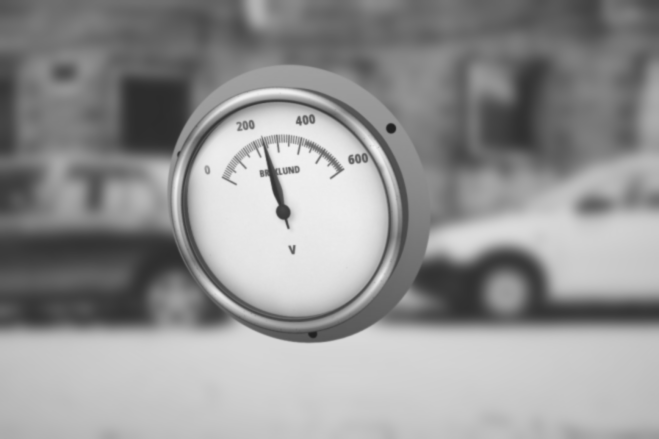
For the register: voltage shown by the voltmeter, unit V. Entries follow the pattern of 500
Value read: 250
